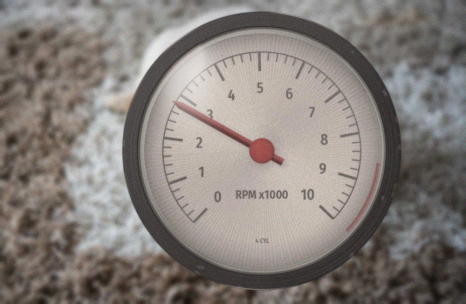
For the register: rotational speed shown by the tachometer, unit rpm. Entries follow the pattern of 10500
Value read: 2800
